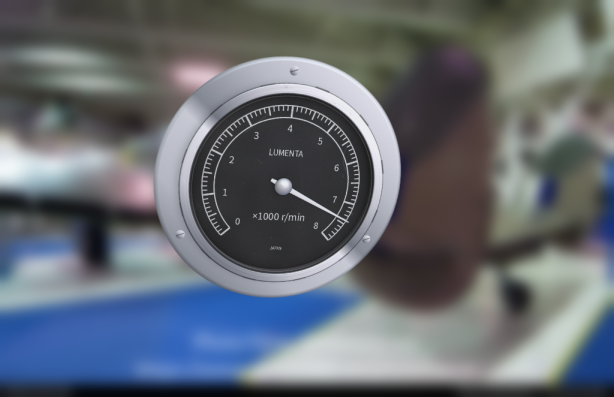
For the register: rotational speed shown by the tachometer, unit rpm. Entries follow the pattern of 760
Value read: 7400
